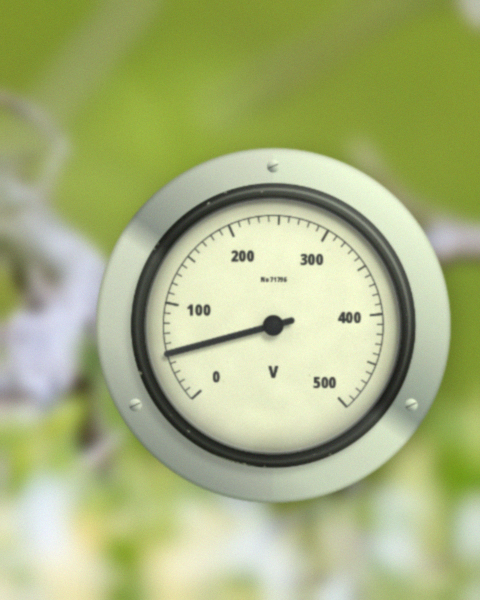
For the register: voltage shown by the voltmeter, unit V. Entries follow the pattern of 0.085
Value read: 50
